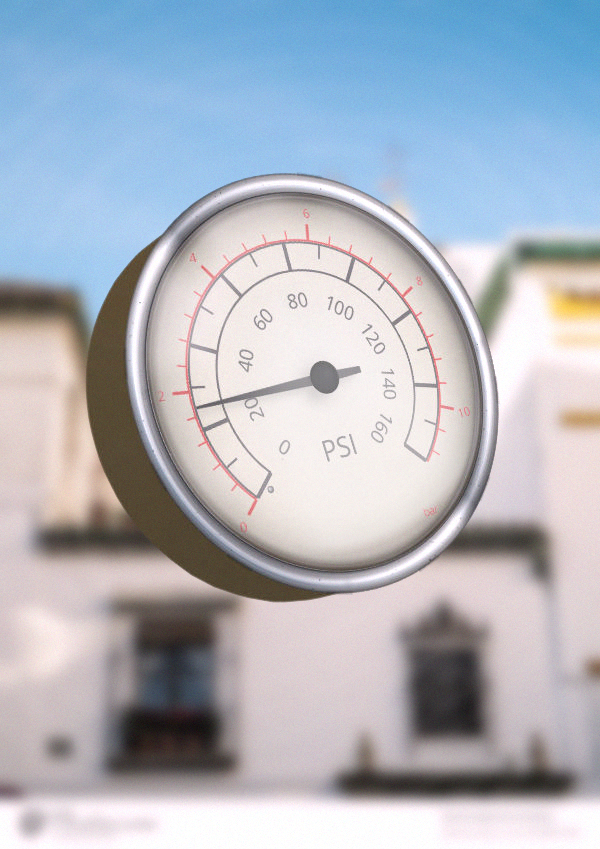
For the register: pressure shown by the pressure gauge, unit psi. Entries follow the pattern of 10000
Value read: 25
